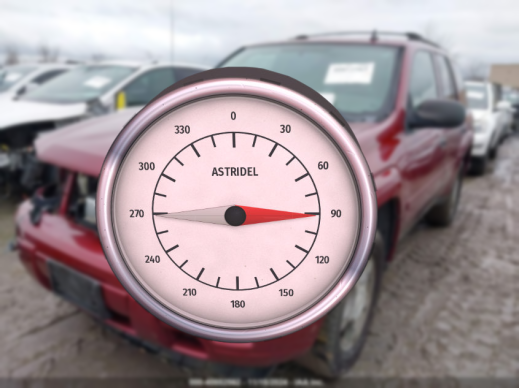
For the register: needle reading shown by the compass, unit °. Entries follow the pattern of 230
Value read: 90
